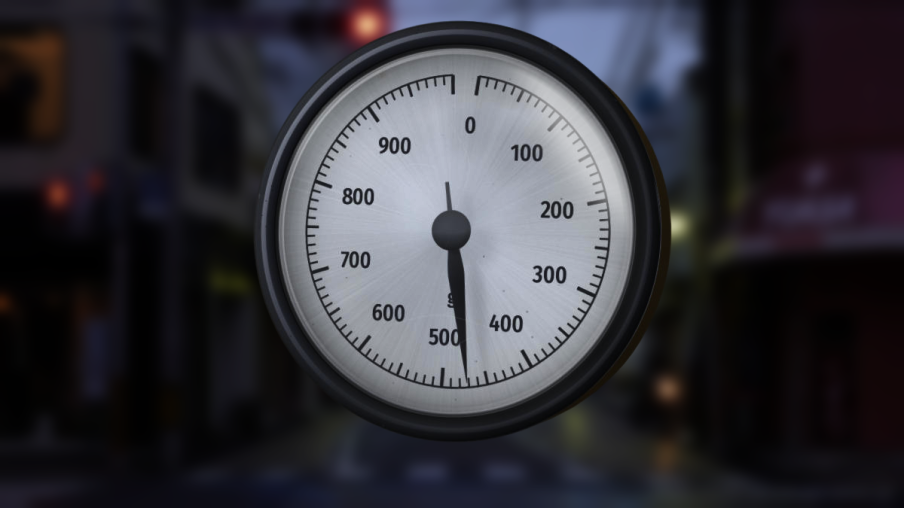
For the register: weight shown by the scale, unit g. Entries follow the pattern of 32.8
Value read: 470
